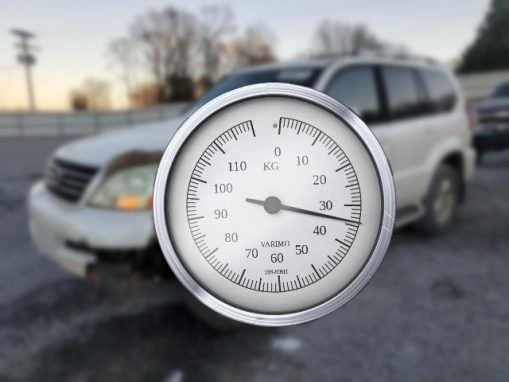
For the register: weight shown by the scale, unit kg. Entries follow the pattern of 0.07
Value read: 34
